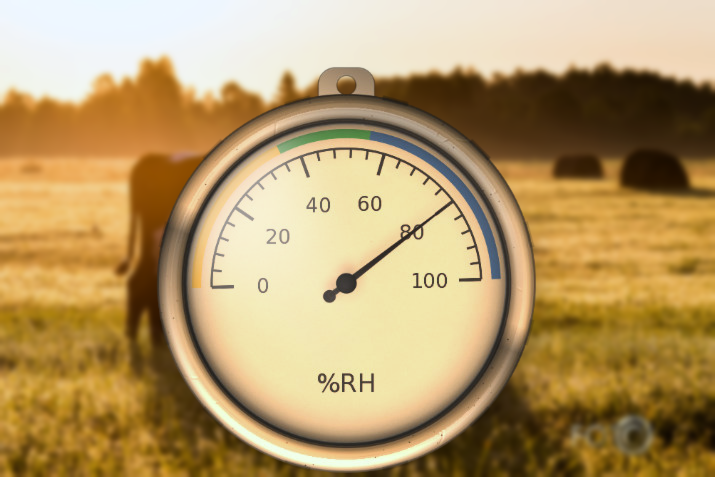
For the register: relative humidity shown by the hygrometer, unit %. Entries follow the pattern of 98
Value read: 80
